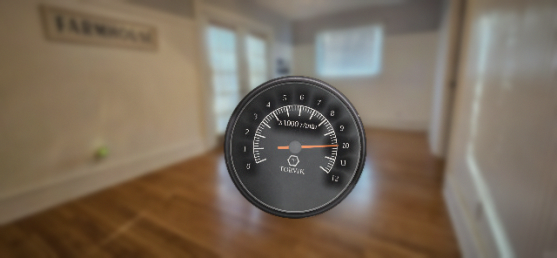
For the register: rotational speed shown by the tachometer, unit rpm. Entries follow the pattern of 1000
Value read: 10000
